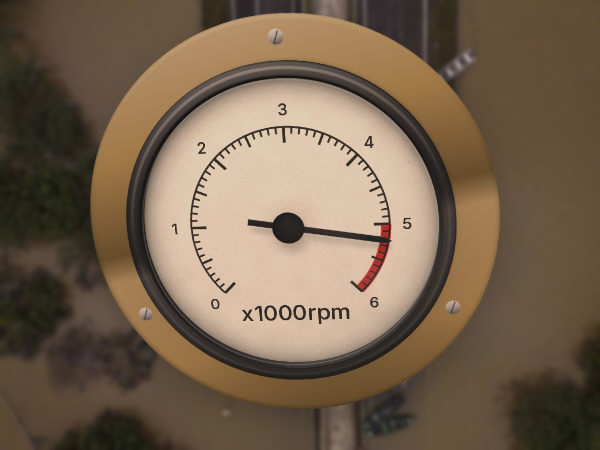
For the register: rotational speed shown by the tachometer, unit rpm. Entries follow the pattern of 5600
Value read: 5200
